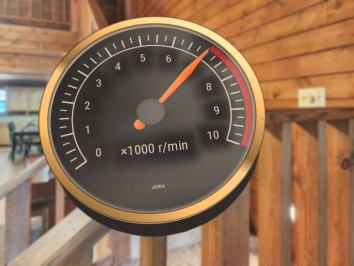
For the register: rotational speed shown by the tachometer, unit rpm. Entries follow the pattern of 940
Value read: 7000
